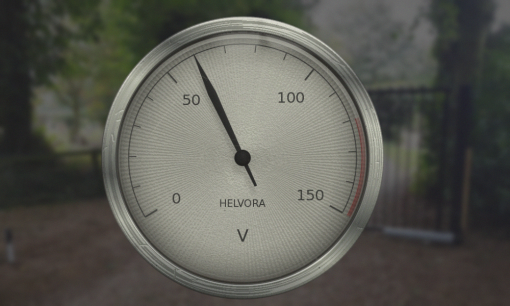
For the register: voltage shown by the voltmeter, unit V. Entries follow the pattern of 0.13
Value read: 60
